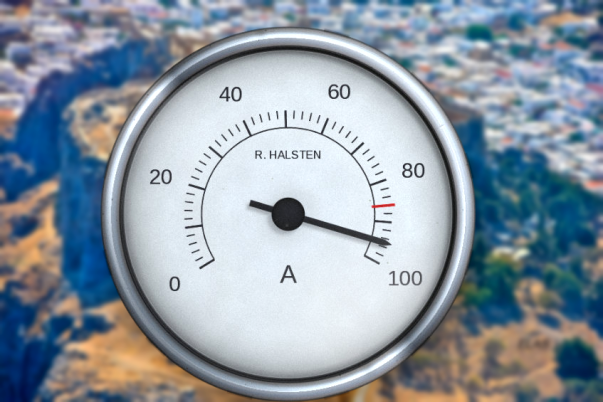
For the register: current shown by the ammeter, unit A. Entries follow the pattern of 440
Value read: 95
